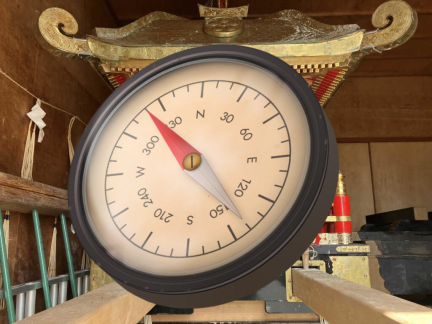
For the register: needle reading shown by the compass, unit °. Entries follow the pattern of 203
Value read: 320
